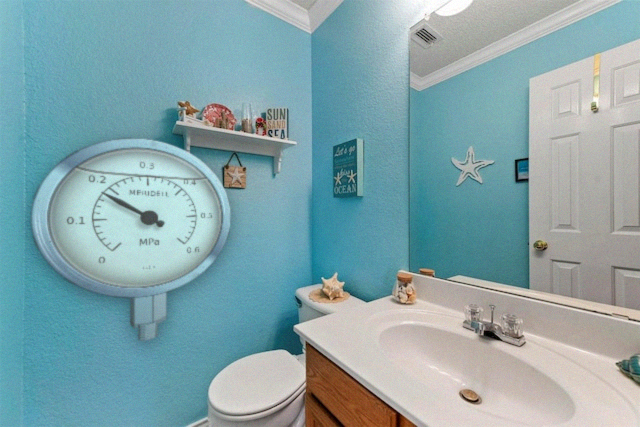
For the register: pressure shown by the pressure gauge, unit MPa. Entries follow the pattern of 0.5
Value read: 0.18
